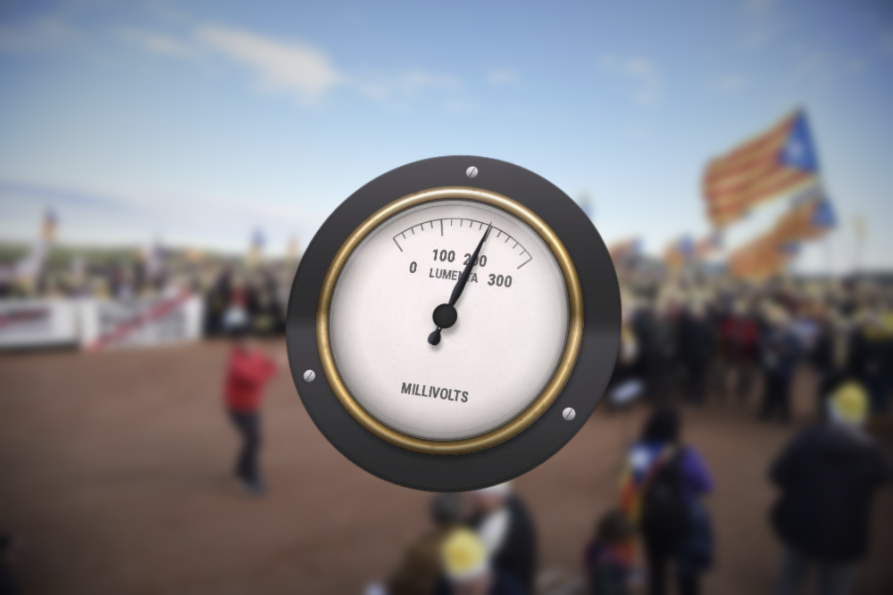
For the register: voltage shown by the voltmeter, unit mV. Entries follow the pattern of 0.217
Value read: 200
